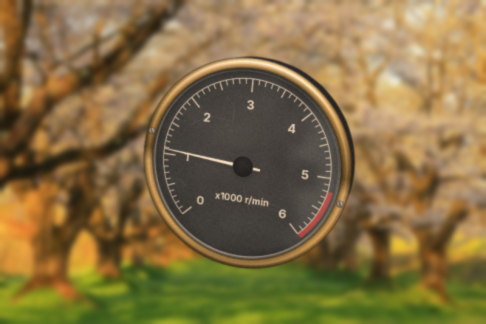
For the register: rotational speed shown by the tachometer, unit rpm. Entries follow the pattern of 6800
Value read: 1100
